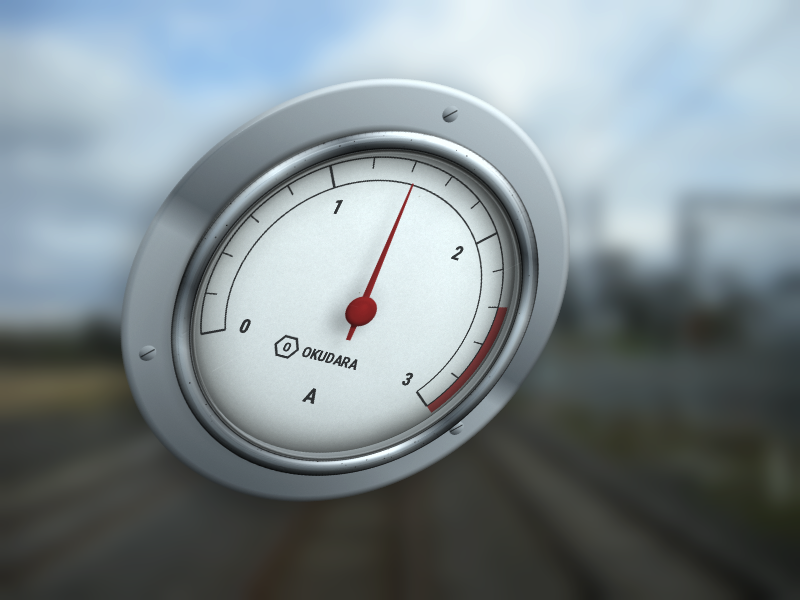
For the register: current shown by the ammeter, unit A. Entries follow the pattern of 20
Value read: 1.4
